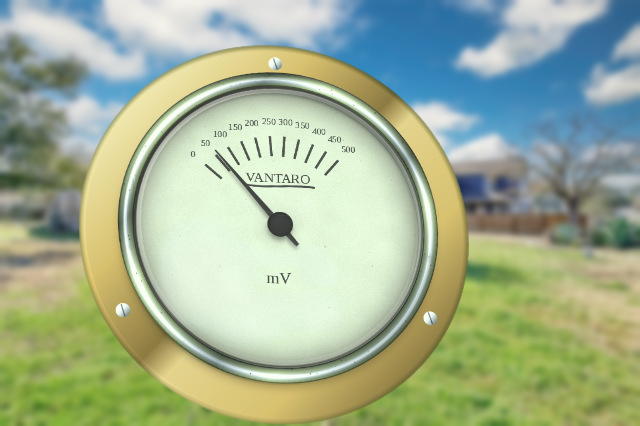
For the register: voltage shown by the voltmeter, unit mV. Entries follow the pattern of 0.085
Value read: 50
